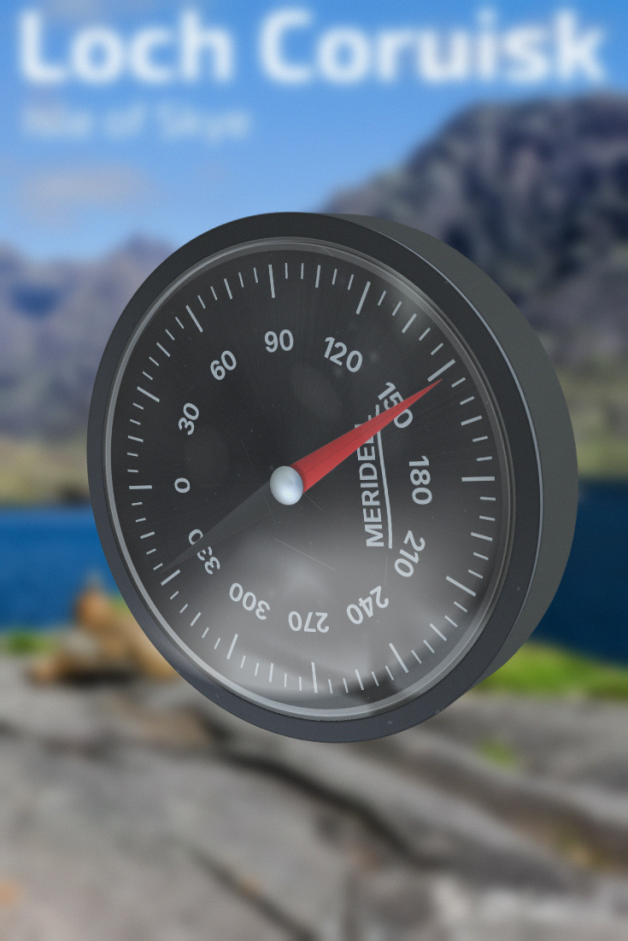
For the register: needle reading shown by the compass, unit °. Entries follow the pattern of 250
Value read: 152.5
